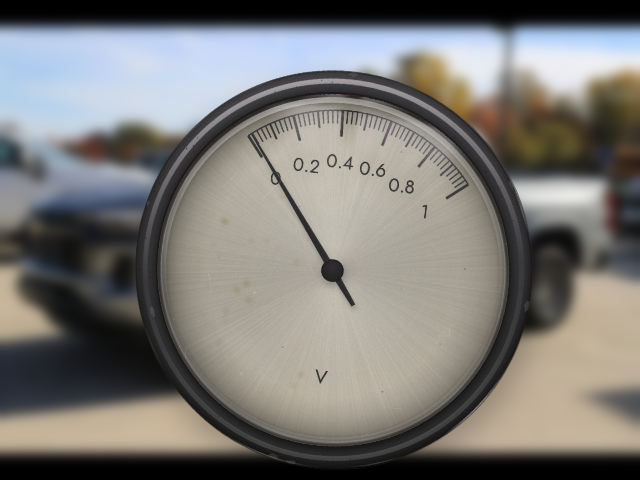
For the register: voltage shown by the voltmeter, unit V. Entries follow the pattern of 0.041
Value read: 0.02
